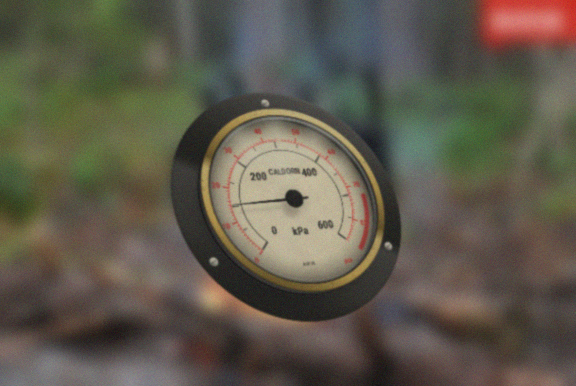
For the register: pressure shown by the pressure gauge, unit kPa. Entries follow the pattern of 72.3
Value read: 100
